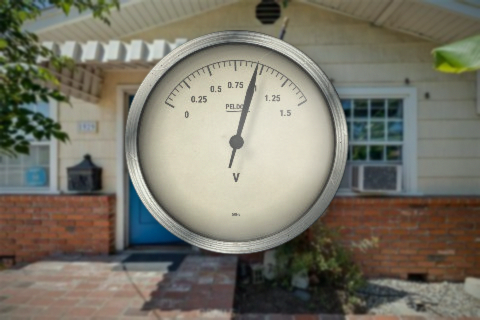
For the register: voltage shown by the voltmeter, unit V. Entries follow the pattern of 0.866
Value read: 0.95
